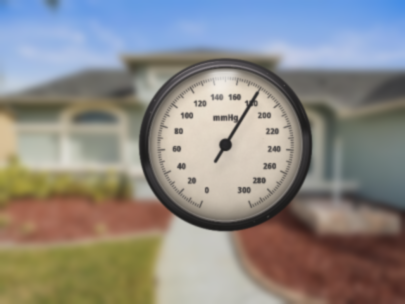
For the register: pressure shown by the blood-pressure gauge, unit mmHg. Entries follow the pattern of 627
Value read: 180
